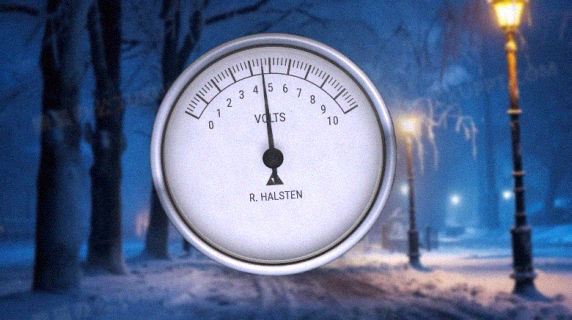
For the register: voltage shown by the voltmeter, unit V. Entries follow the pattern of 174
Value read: 4.6
